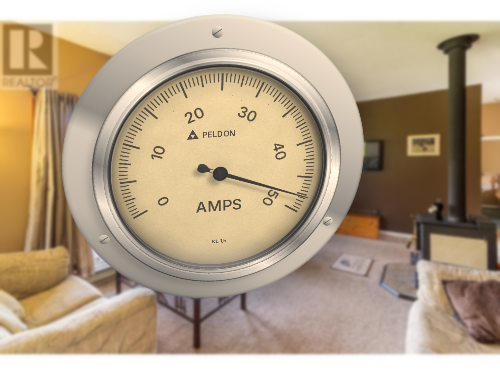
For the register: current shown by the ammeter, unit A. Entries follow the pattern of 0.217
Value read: 47.5
